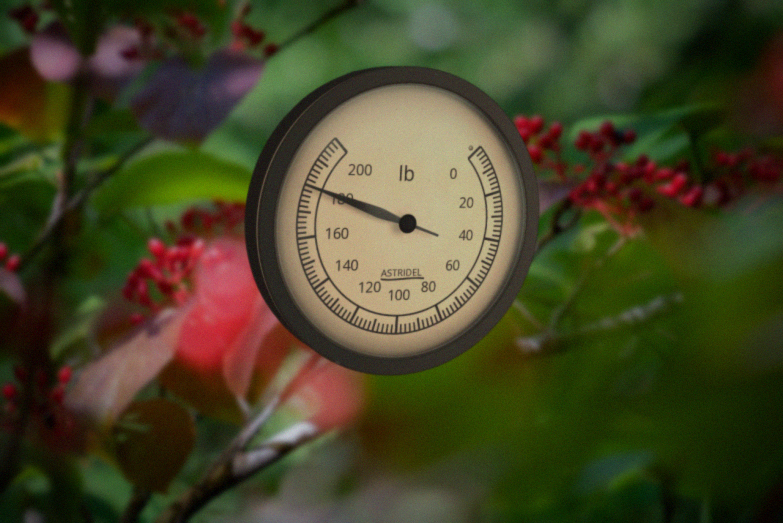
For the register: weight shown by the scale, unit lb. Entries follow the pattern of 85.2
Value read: 180
